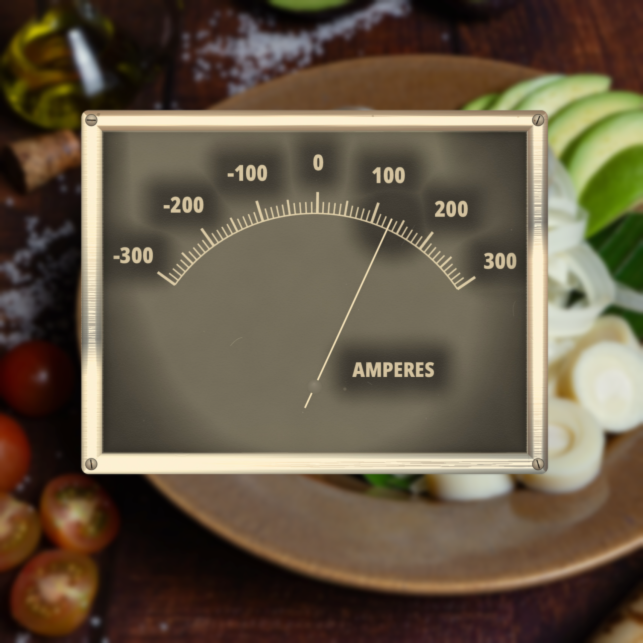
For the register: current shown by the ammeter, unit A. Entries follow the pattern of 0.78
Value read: 130
